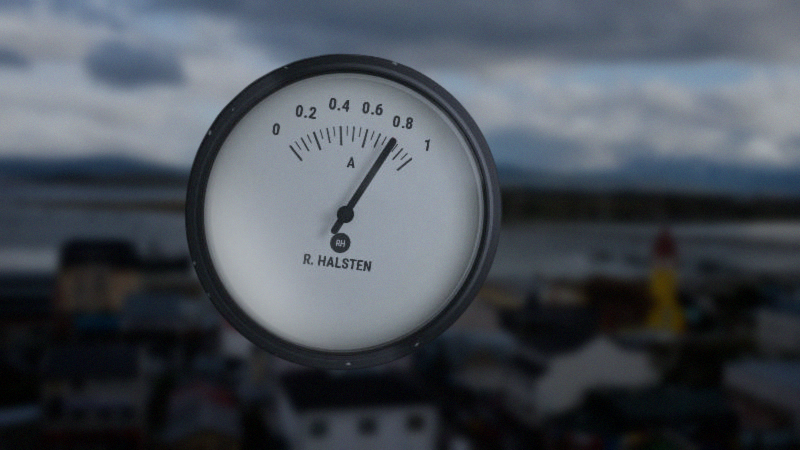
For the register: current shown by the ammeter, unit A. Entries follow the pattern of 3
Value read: 0.8
